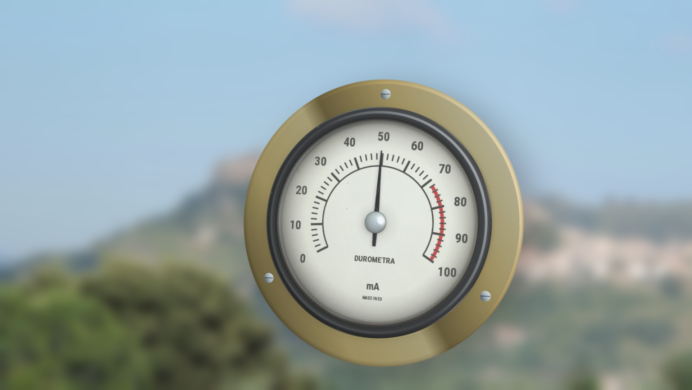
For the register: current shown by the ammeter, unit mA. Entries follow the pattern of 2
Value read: 50
